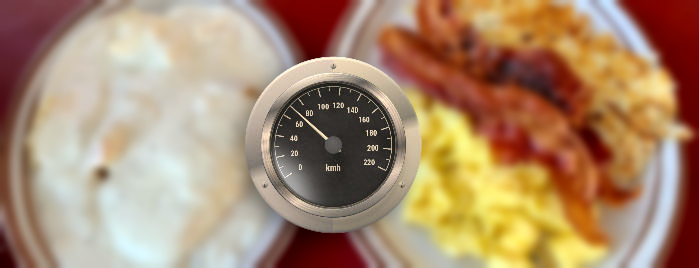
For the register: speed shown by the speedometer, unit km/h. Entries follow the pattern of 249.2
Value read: 70
